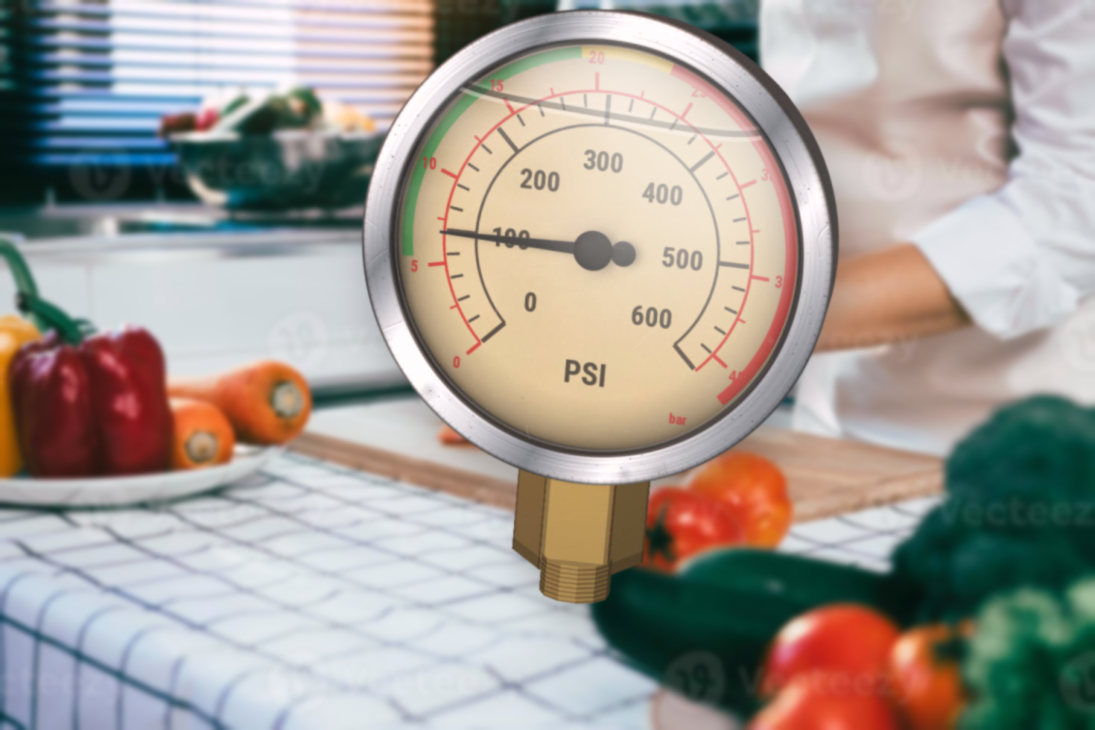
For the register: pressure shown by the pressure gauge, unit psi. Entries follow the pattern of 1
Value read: 100
